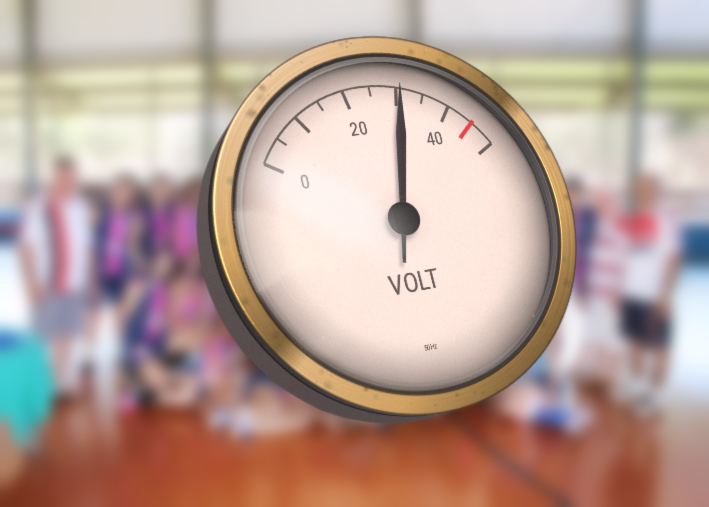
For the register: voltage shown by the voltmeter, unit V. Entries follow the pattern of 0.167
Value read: 30
